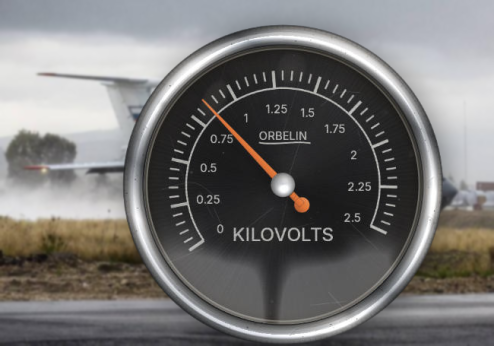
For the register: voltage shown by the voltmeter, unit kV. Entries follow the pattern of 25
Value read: 0.85
